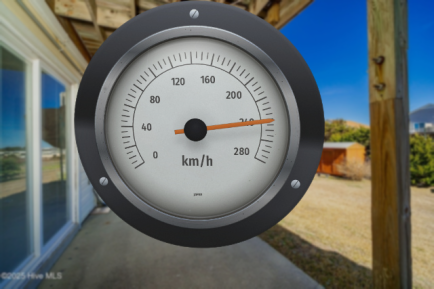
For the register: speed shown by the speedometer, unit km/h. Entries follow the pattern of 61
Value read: 240
